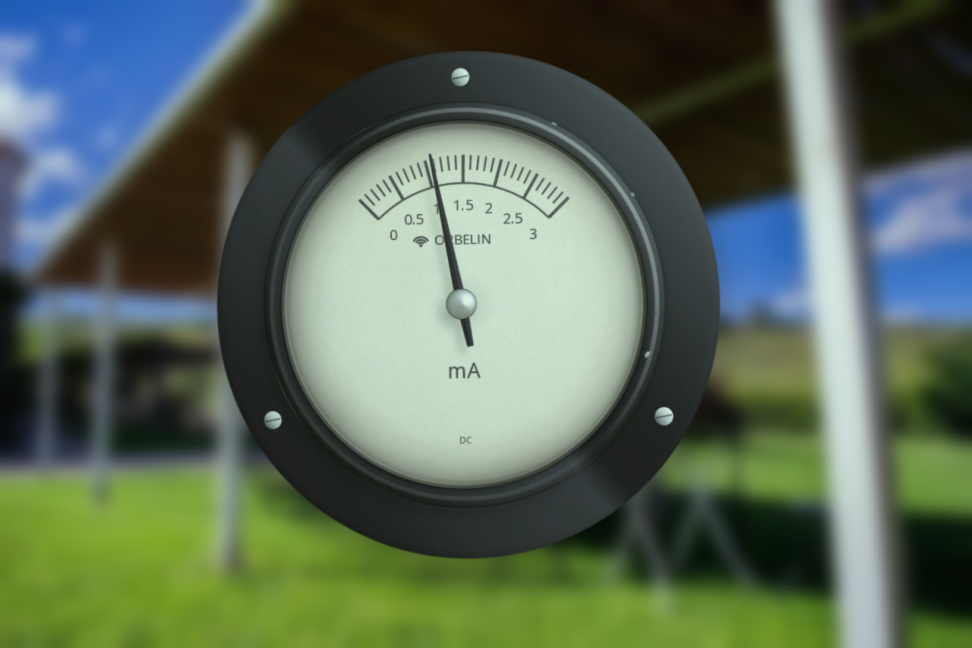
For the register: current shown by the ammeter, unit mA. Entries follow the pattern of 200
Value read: 1.1
